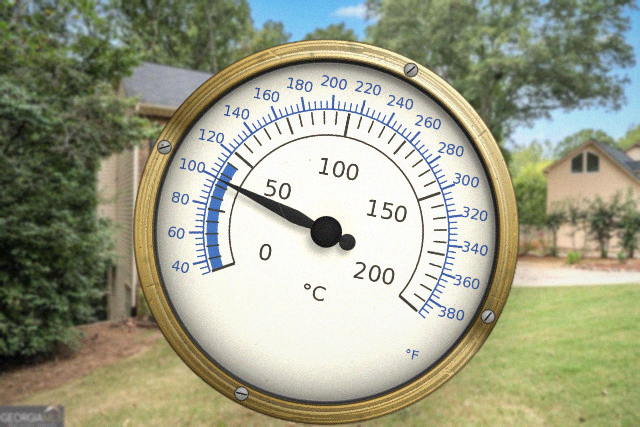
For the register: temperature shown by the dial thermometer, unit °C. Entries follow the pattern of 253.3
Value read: 37.5
